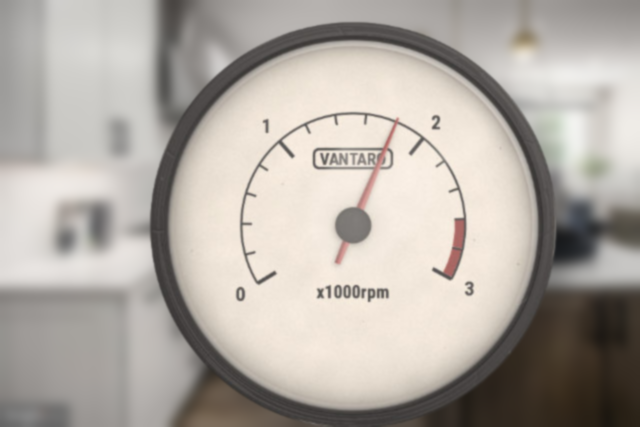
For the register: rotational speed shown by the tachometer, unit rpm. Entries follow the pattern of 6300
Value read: 1800
